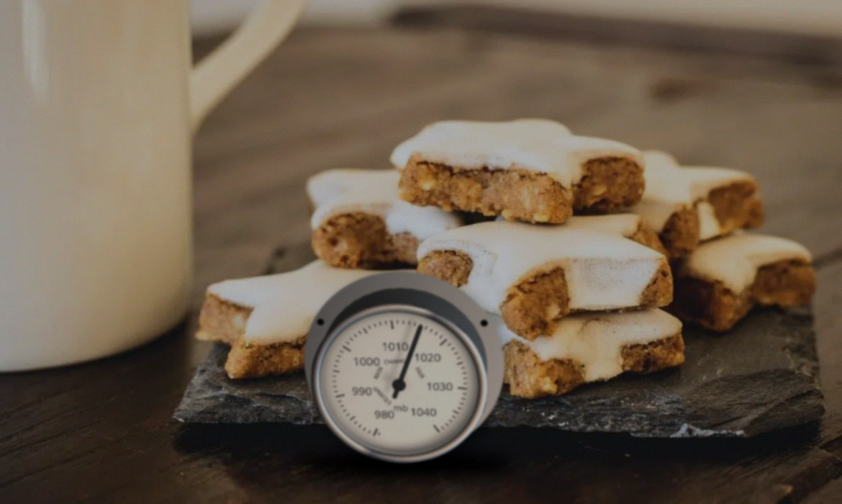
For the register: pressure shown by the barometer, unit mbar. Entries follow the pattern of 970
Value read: 1015
